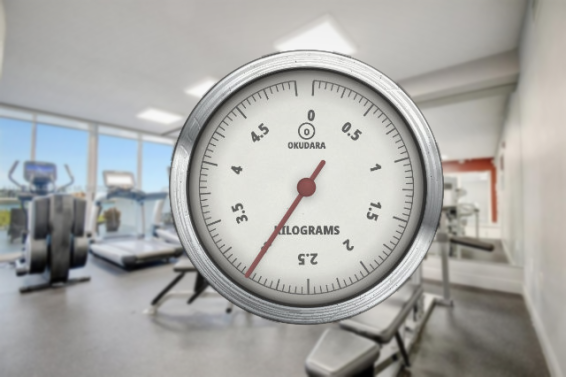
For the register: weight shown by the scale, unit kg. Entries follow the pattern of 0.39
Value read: 3
